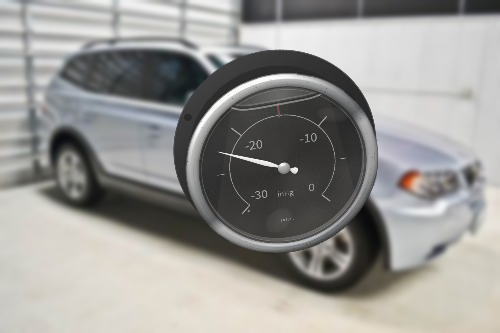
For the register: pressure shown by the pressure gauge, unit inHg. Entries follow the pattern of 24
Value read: -22.5
